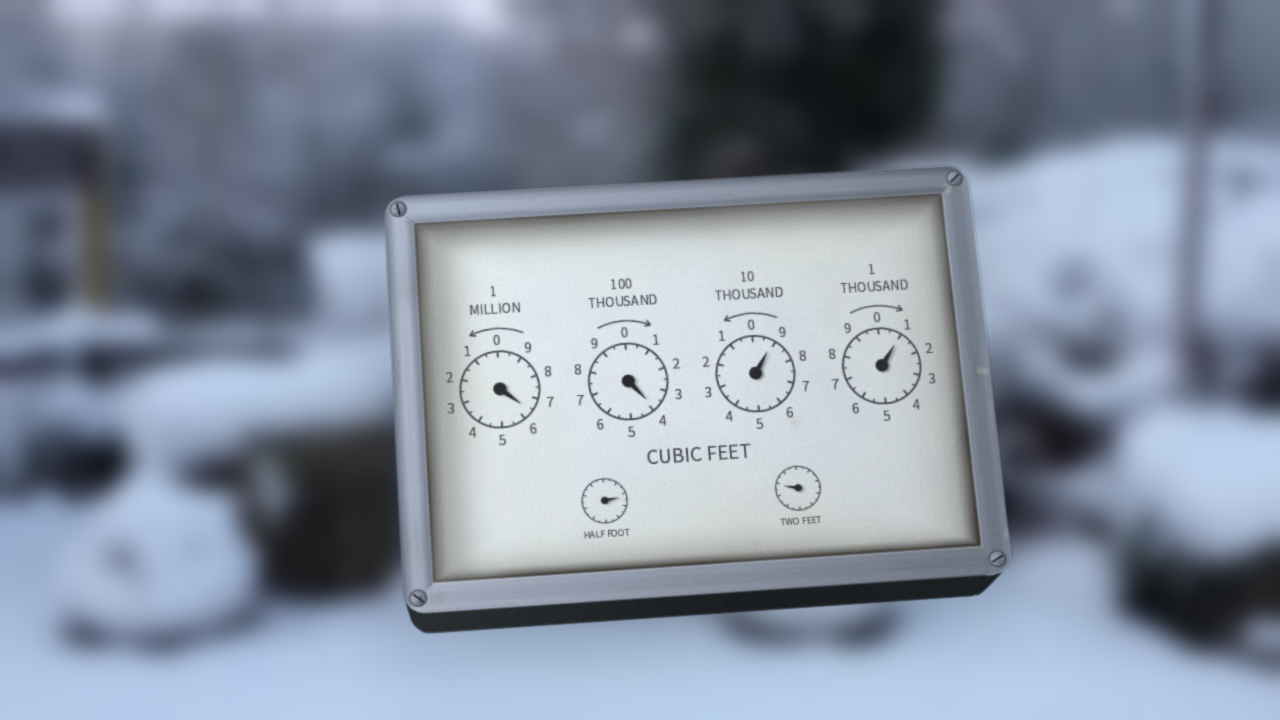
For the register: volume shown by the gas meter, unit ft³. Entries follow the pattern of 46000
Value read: 639100
